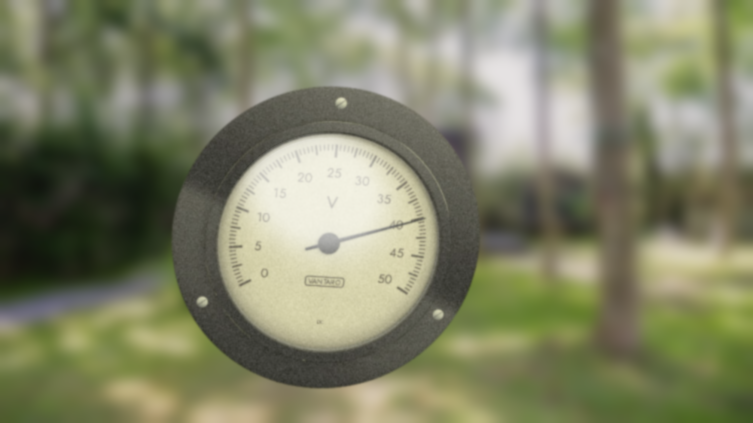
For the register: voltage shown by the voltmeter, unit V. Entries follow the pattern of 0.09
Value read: 40
